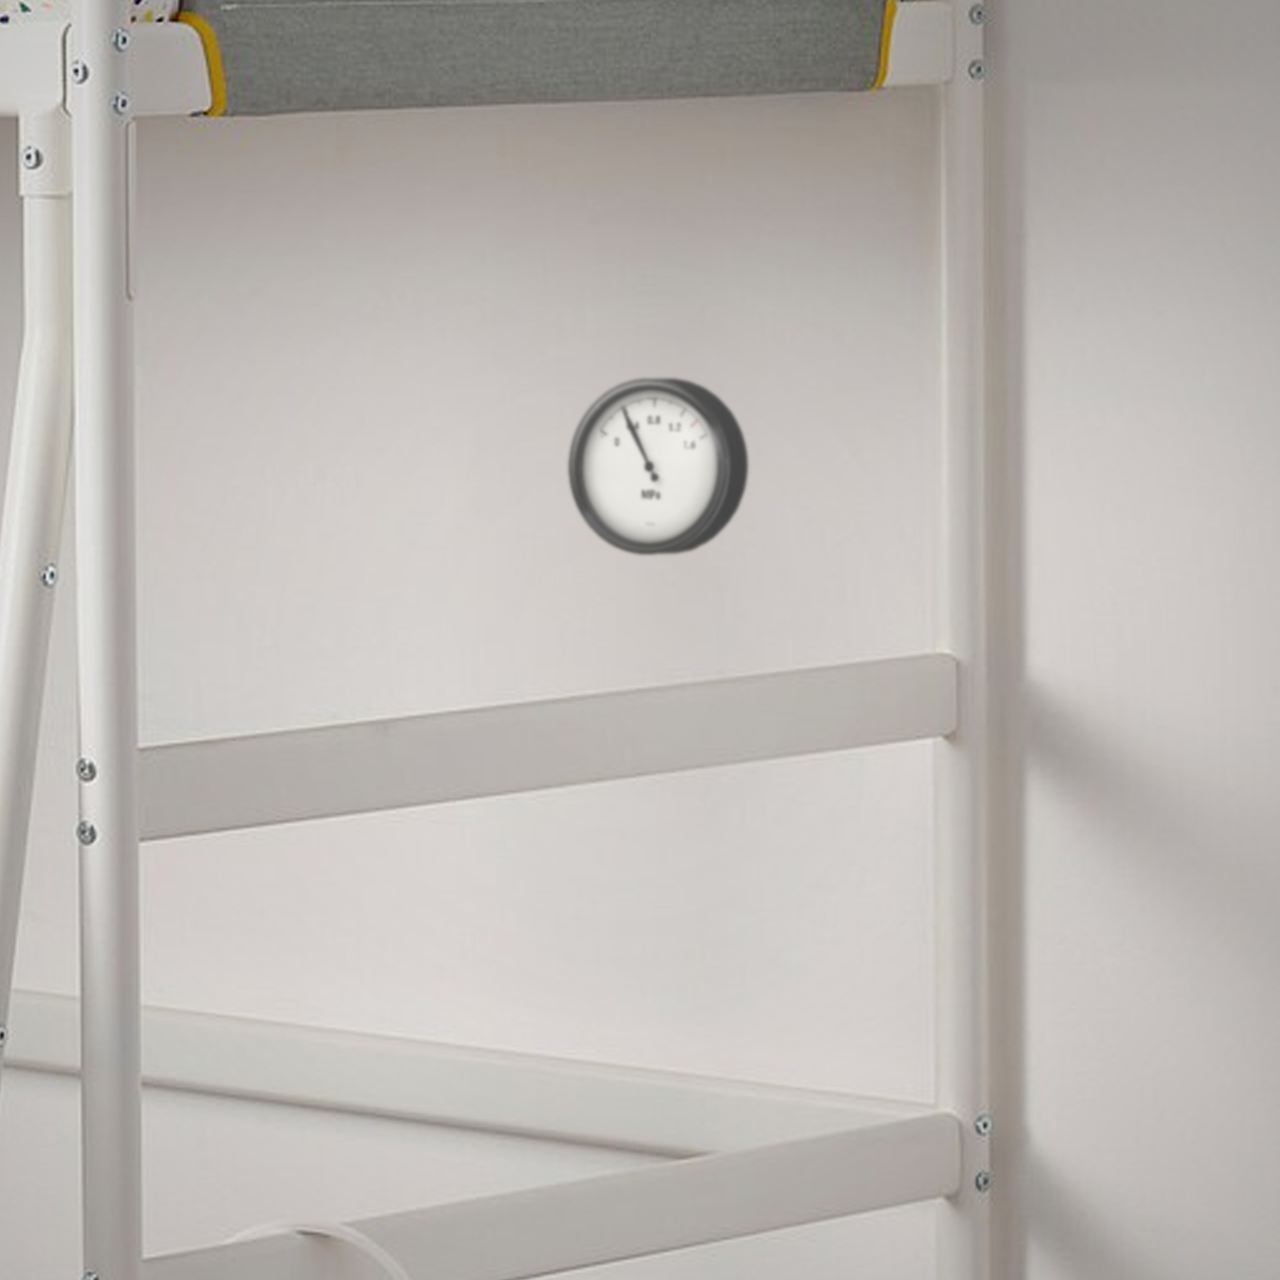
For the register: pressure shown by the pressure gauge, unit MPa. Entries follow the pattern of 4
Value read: 0.4
